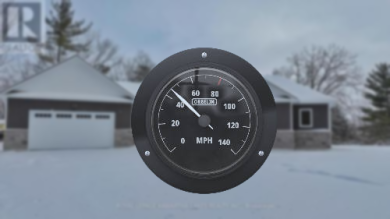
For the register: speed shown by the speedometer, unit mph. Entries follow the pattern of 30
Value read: 45
